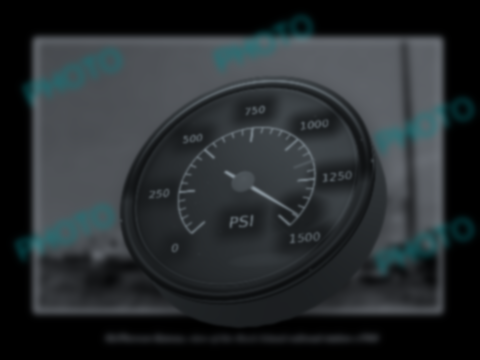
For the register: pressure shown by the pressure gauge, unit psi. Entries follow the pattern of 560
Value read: 1450
